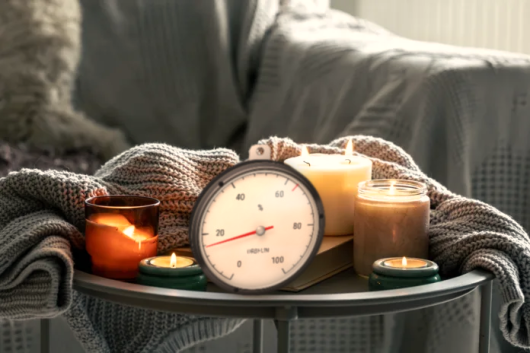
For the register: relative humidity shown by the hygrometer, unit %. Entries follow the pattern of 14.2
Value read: 16
